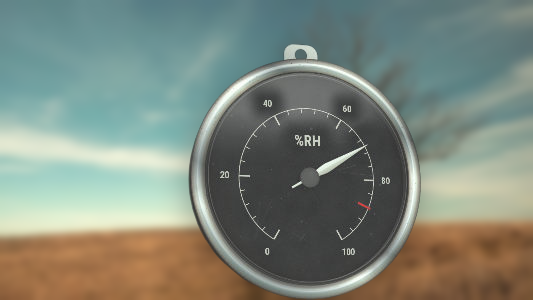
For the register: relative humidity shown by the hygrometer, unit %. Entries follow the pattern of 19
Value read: 70
